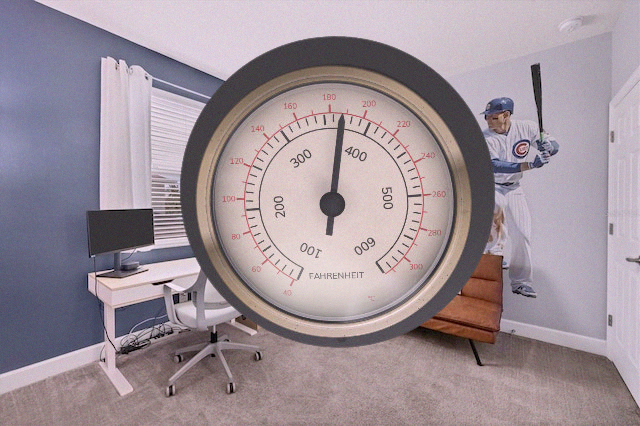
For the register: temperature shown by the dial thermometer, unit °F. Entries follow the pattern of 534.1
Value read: 370
